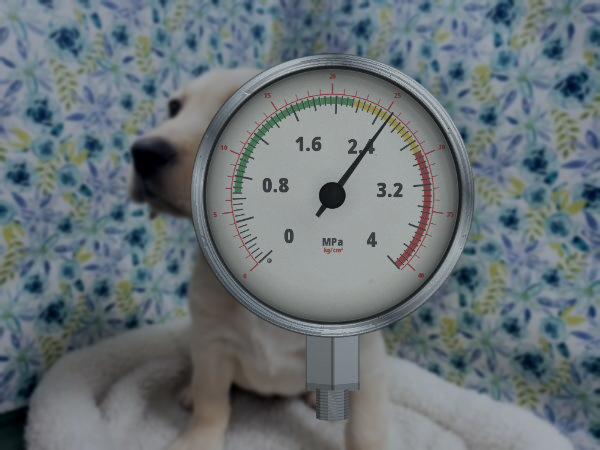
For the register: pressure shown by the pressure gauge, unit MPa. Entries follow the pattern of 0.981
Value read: 2.5
